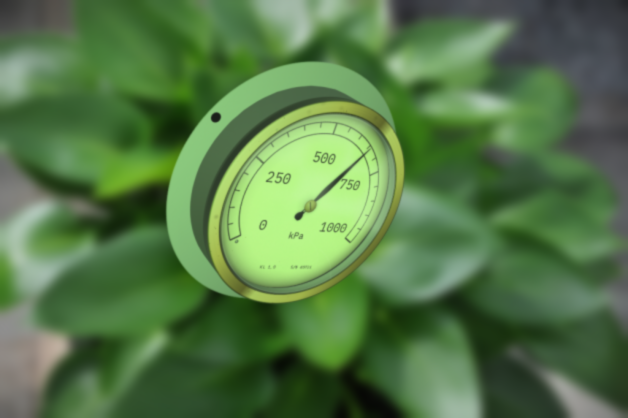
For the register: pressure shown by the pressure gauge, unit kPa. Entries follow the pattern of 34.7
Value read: 650
